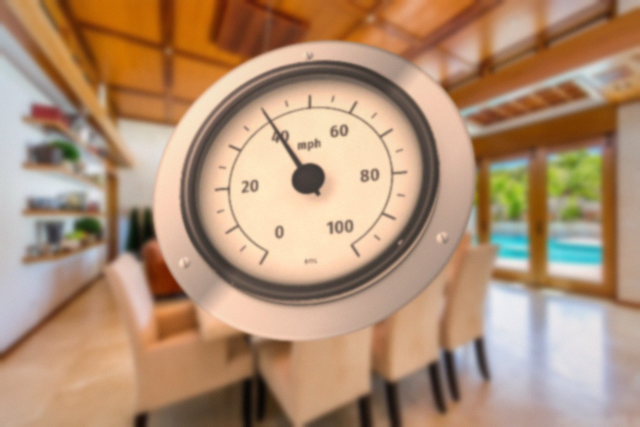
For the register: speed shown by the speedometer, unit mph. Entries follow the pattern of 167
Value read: 40
